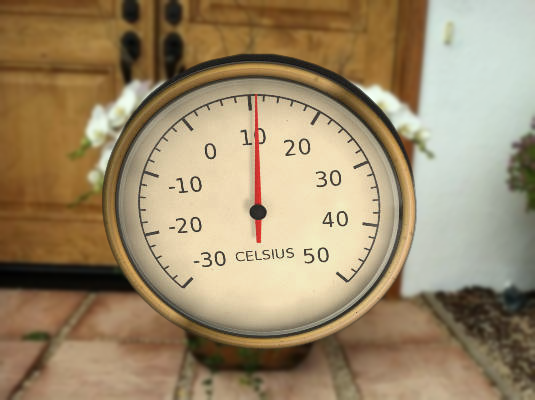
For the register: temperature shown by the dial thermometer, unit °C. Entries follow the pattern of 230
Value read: 11
